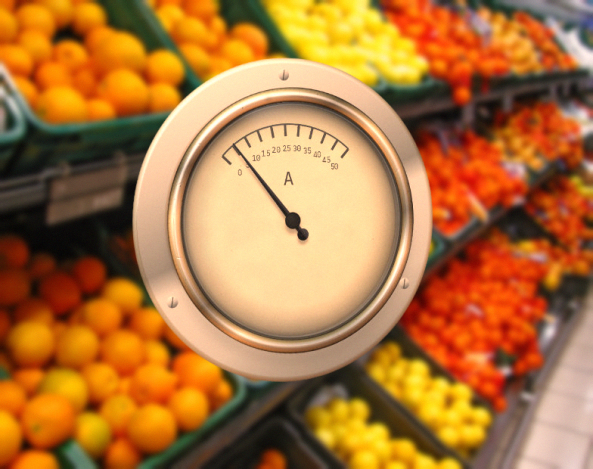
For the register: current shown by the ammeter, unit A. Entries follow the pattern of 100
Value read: 5
